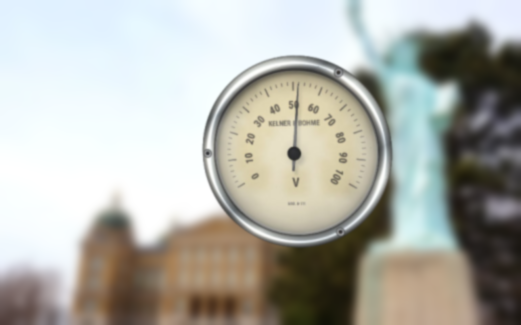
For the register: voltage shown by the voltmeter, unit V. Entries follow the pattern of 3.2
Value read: 52
